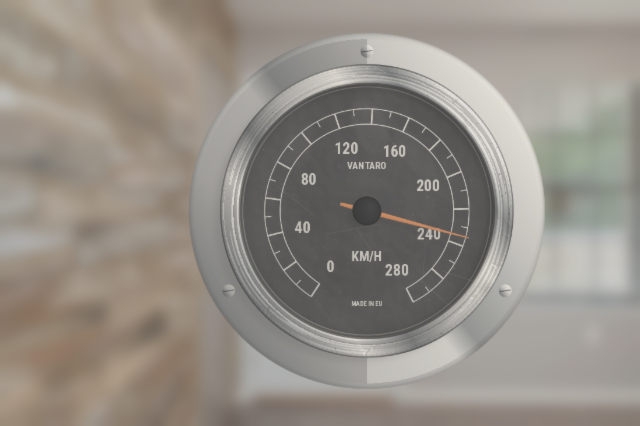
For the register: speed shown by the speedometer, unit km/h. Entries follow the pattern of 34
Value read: 235
